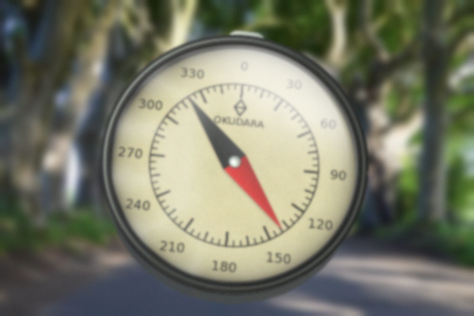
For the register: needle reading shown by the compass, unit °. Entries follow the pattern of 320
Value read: 140
